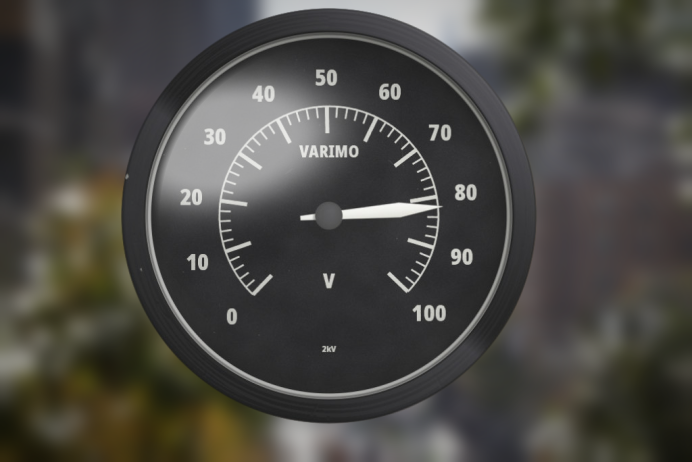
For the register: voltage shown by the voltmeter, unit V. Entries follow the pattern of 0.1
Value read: 82
